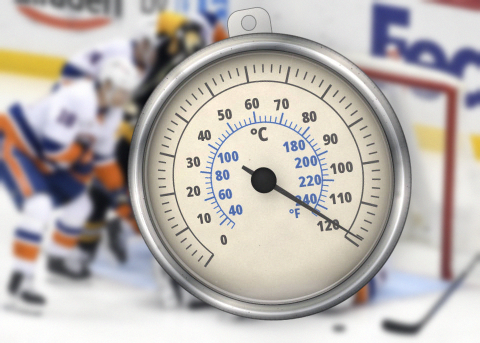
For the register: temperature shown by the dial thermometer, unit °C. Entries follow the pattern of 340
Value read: 118
